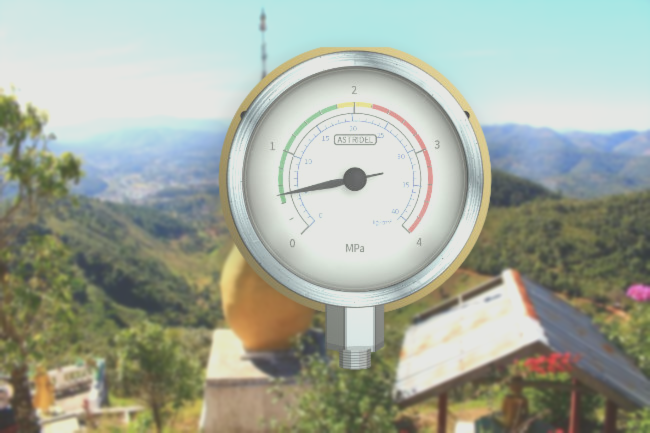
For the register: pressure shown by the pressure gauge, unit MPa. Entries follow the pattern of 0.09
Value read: 0.5
